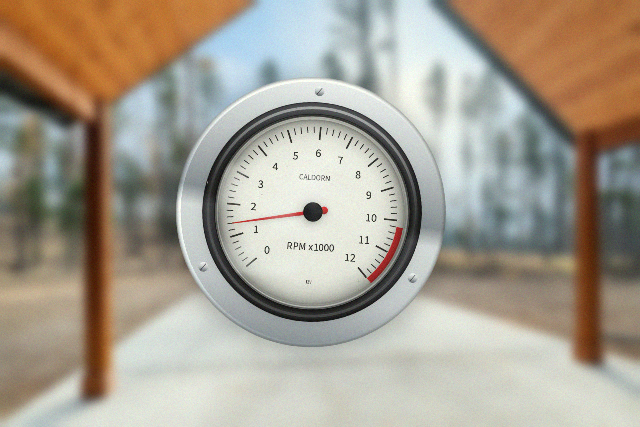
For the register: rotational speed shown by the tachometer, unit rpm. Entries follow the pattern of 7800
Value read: 1400
